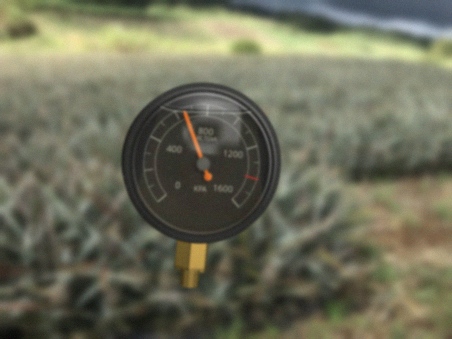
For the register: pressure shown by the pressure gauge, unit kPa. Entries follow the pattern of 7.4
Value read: 650
